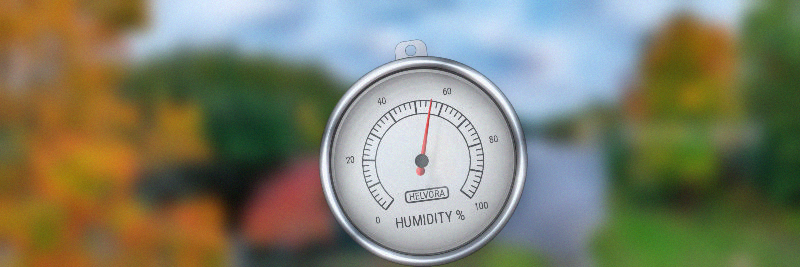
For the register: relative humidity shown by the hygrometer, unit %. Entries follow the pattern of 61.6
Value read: 56
